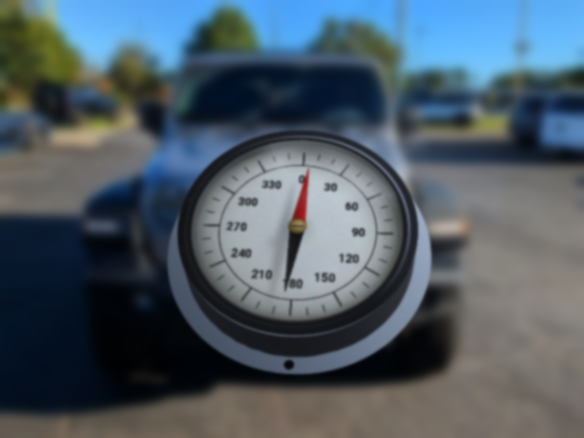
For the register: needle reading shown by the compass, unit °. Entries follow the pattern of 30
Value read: 5
